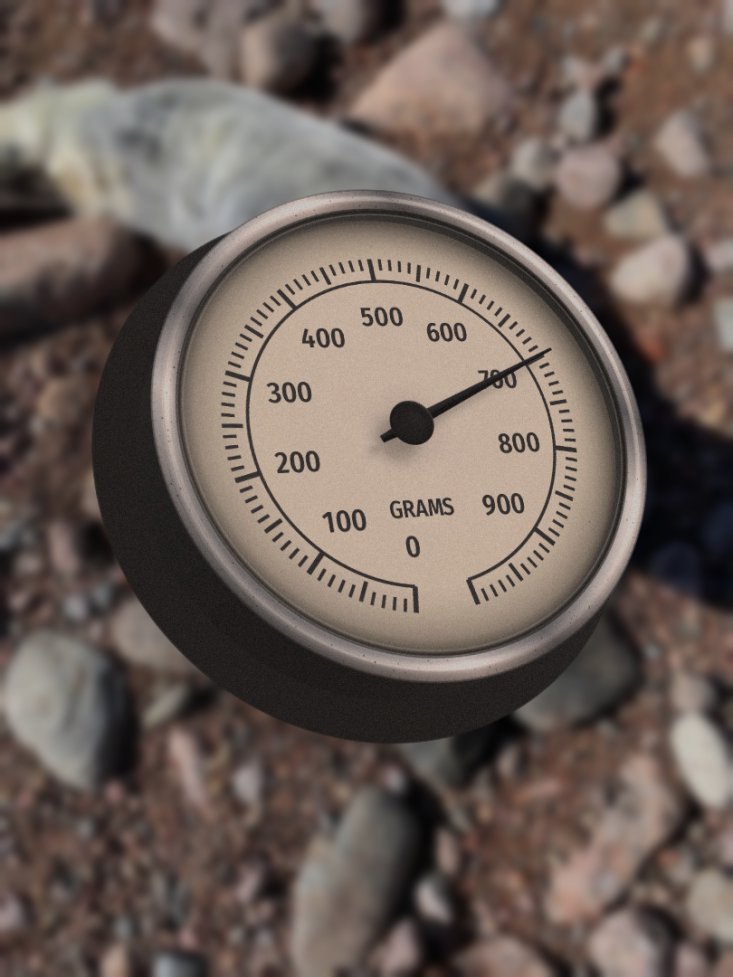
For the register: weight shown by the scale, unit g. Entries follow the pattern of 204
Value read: 700
